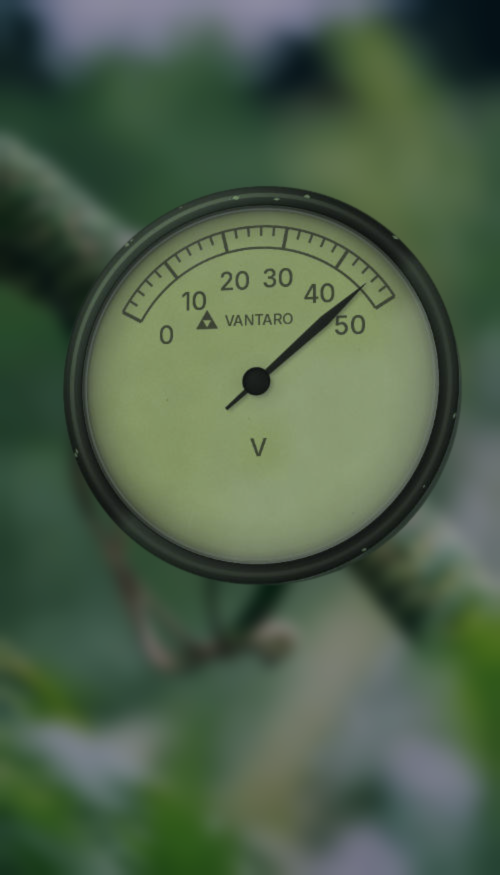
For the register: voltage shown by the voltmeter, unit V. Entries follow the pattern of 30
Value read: 46
